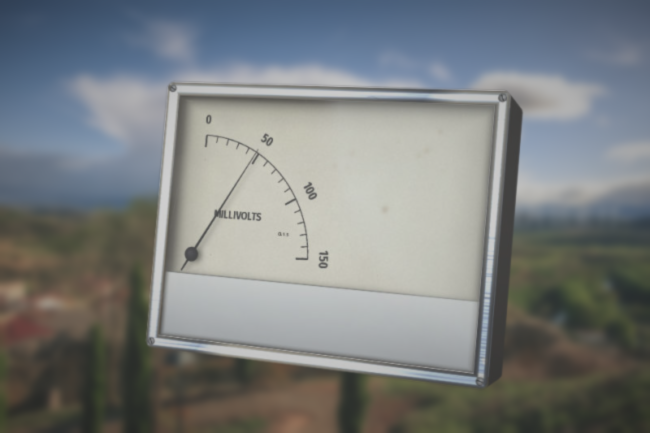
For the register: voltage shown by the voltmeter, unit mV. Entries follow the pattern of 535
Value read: 50
